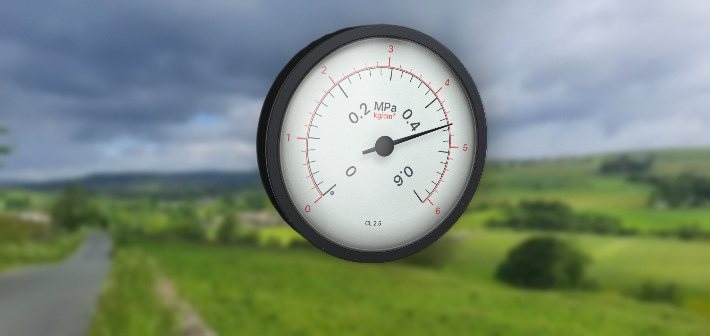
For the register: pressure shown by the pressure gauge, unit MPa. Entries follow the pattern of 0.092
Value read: 0.45
